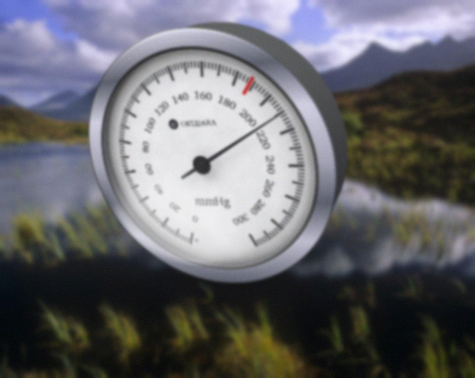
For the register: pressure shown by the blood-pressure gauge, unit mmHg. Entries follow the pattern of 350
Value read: 210
